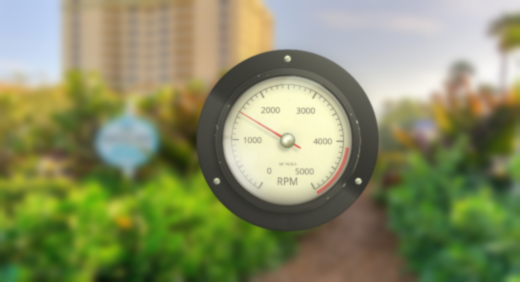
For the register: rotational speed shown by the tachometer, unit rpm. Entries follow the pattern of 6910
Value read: 1500
